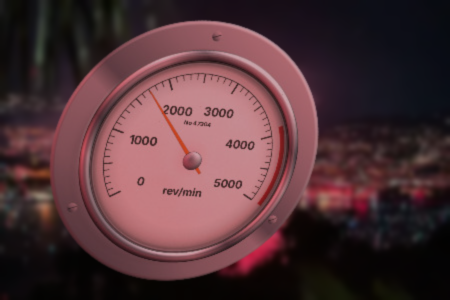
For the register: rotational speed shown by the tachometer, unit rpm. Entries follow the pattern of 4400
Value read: 1700
